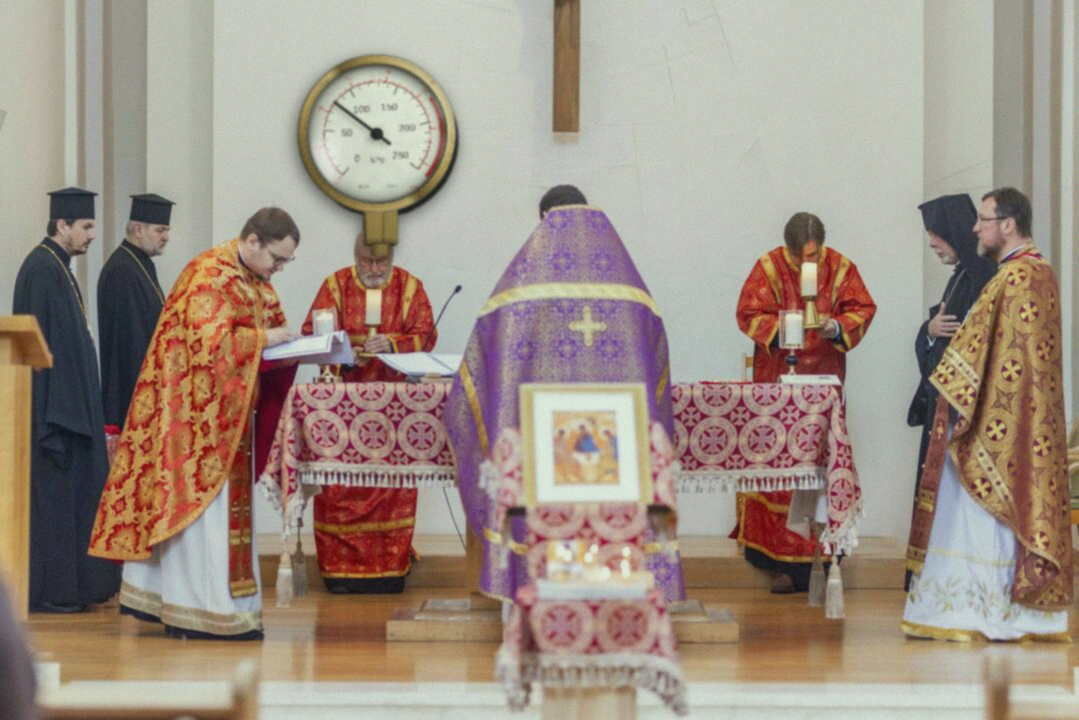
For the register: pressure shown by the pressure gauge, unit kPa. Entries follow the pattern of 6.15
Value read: 80
